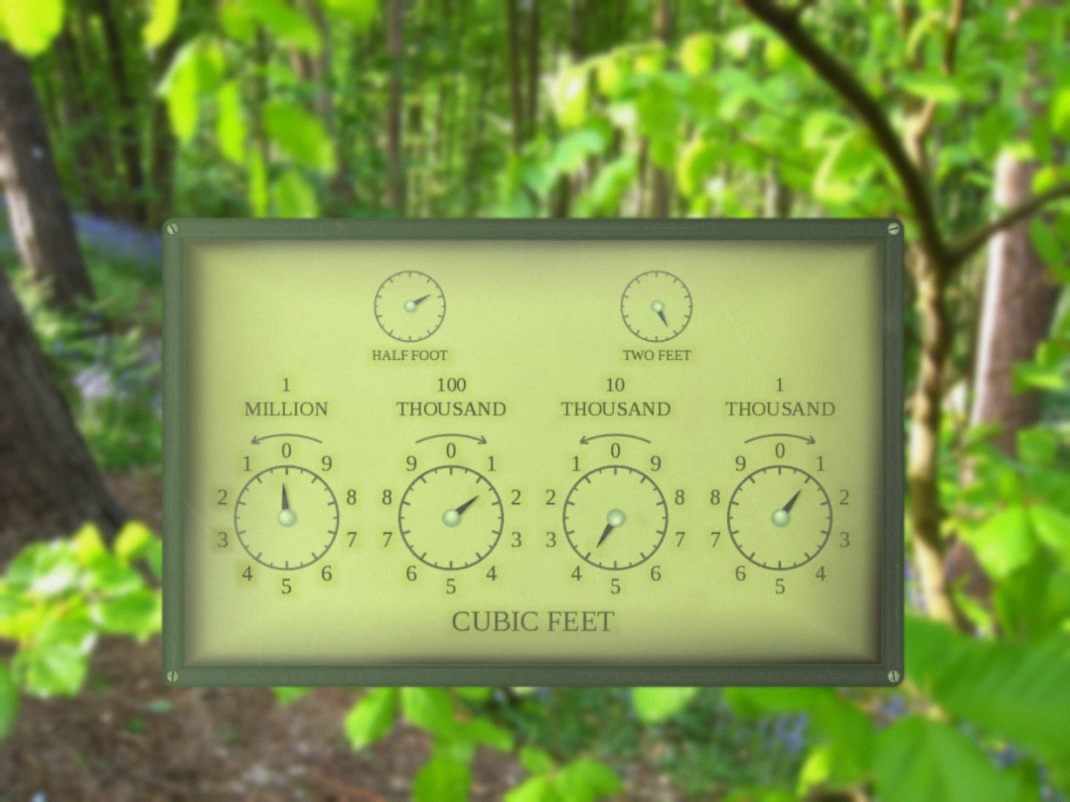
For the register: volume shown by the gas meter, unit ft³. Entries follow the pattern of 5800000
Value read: 14100
